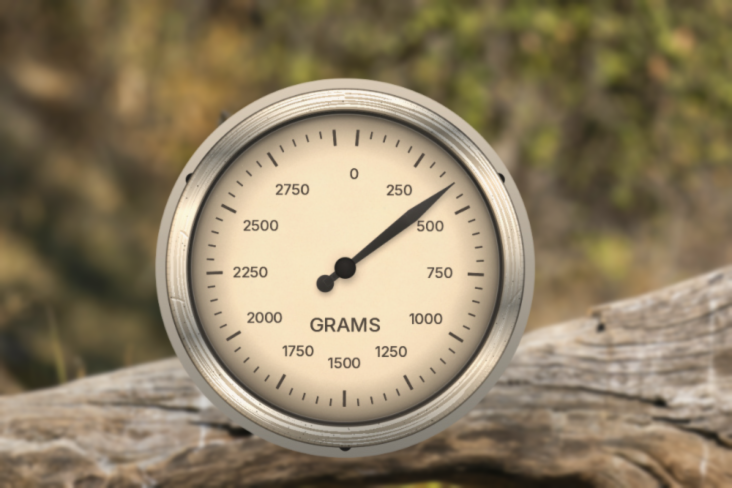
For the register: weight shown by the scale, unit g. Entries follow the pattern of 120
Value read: 400
